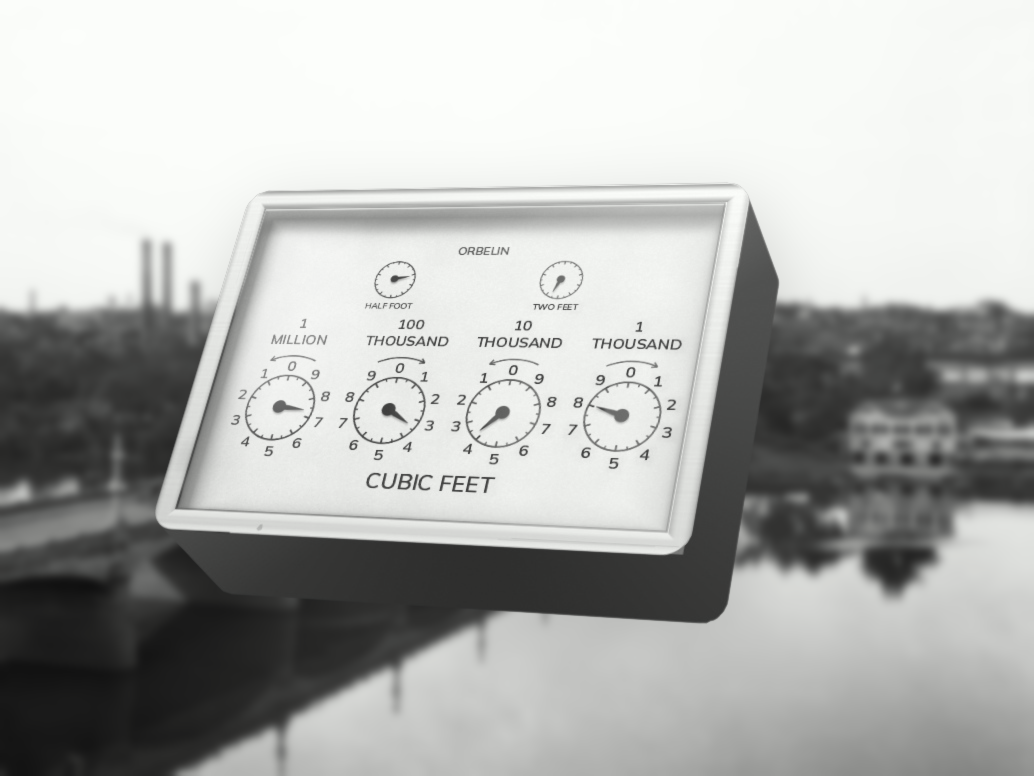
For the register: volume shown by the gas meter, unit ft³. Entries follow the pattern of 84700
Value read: 733800
